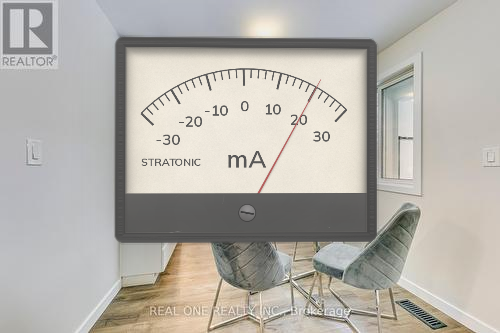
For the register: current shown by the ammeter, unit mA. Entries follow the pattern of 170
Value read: 20
